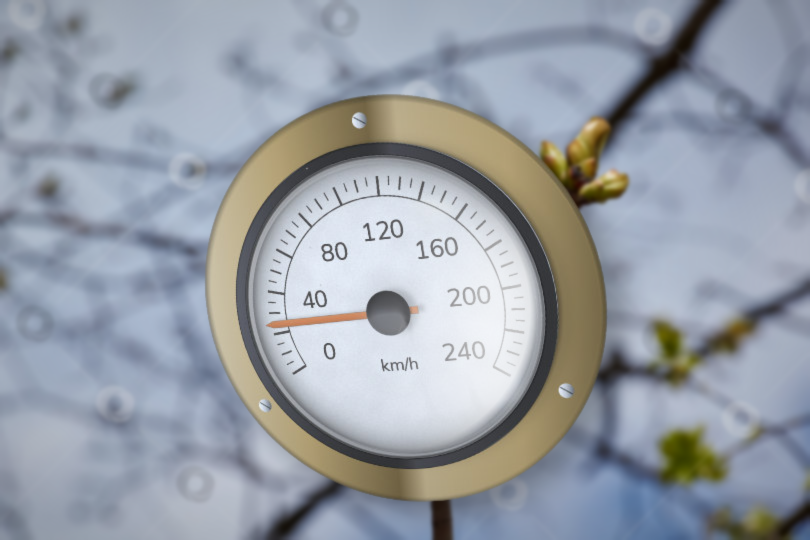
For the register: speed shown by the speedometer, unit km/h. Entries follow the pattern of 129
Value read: 25
